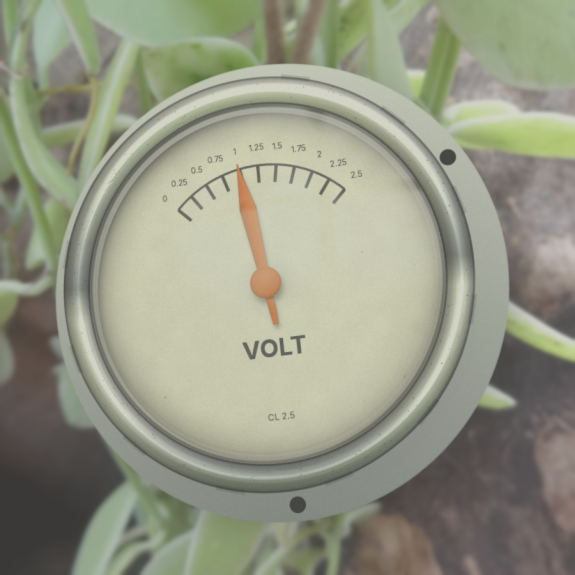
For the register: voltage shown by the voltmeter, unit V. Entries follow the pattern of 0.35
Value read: 1
